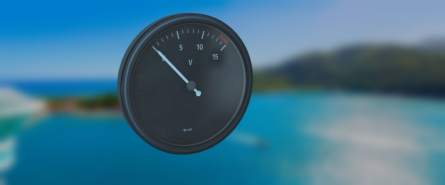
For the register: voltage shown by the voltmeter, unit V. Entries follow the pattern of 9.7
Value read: 0
